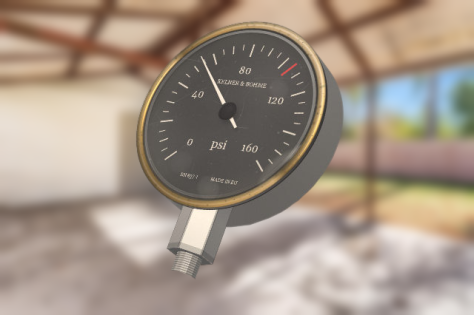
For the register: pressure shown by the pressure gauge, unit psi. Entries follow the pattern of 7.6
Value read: 55
